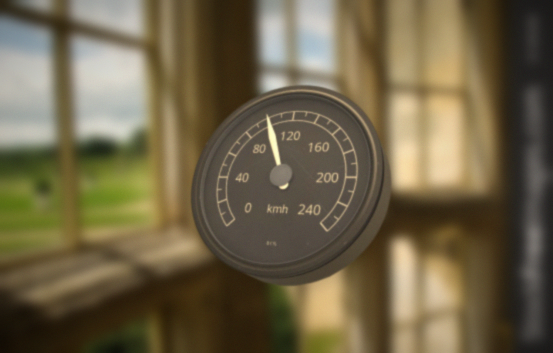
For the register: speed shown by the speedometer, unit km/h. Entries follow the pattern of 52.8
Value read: 100
